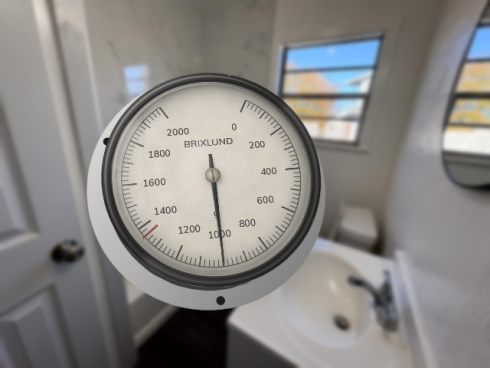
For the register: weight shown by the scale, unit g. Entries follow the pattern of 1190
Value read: 1000
